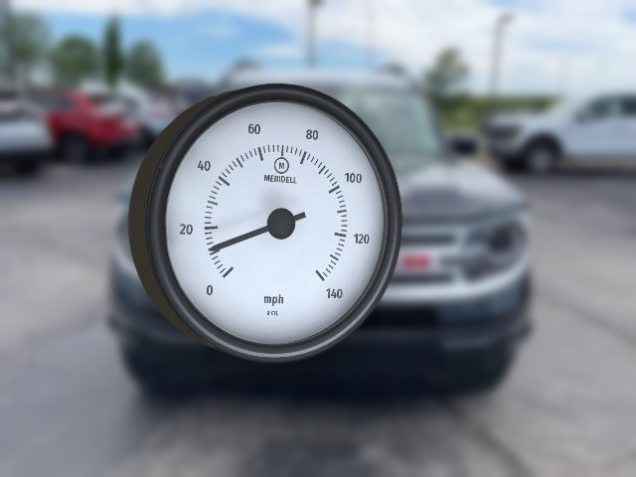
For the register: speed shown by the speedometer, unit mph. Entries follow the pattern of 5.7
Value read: 12
